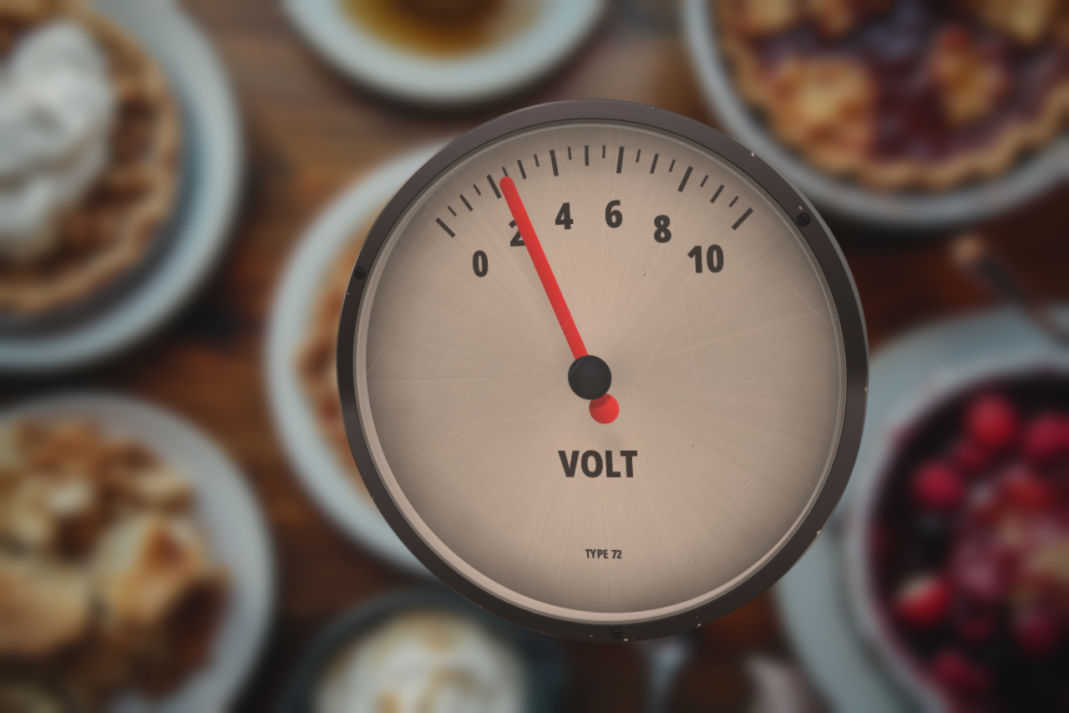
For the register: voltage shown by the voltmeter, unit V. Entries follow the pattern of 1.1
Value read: 2.5
